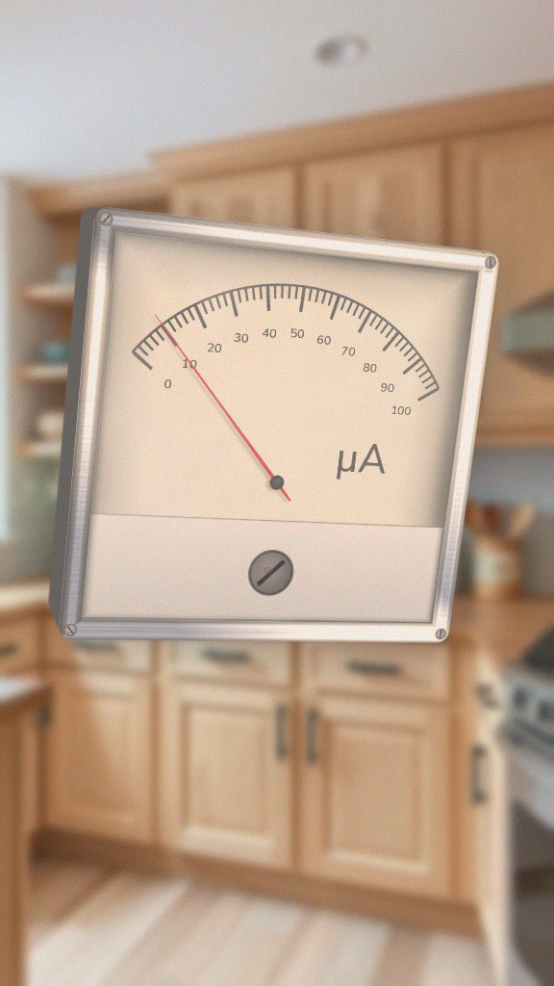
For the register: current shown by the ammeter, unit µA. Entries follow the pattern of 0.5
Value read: 10
